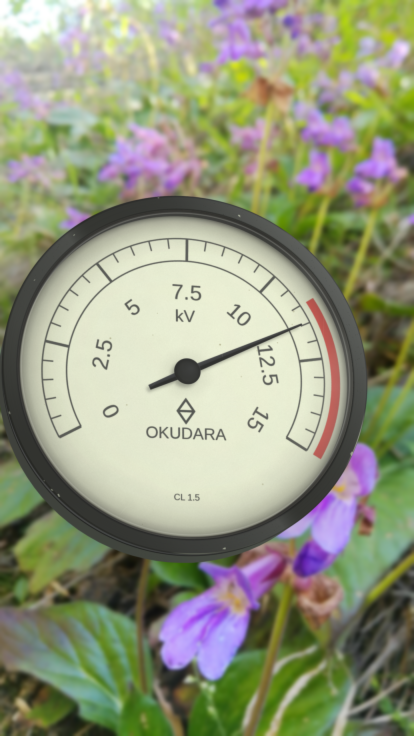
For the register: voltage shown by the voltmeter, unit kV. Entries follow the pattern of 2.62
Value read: 11.5
